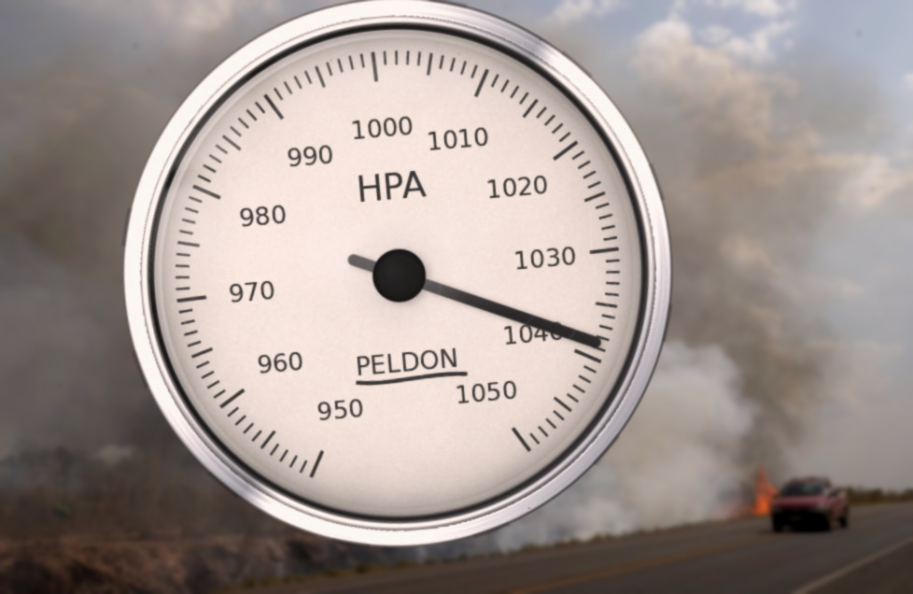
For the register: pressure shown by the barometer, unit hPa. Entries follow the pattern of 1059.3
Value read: 1038.5
